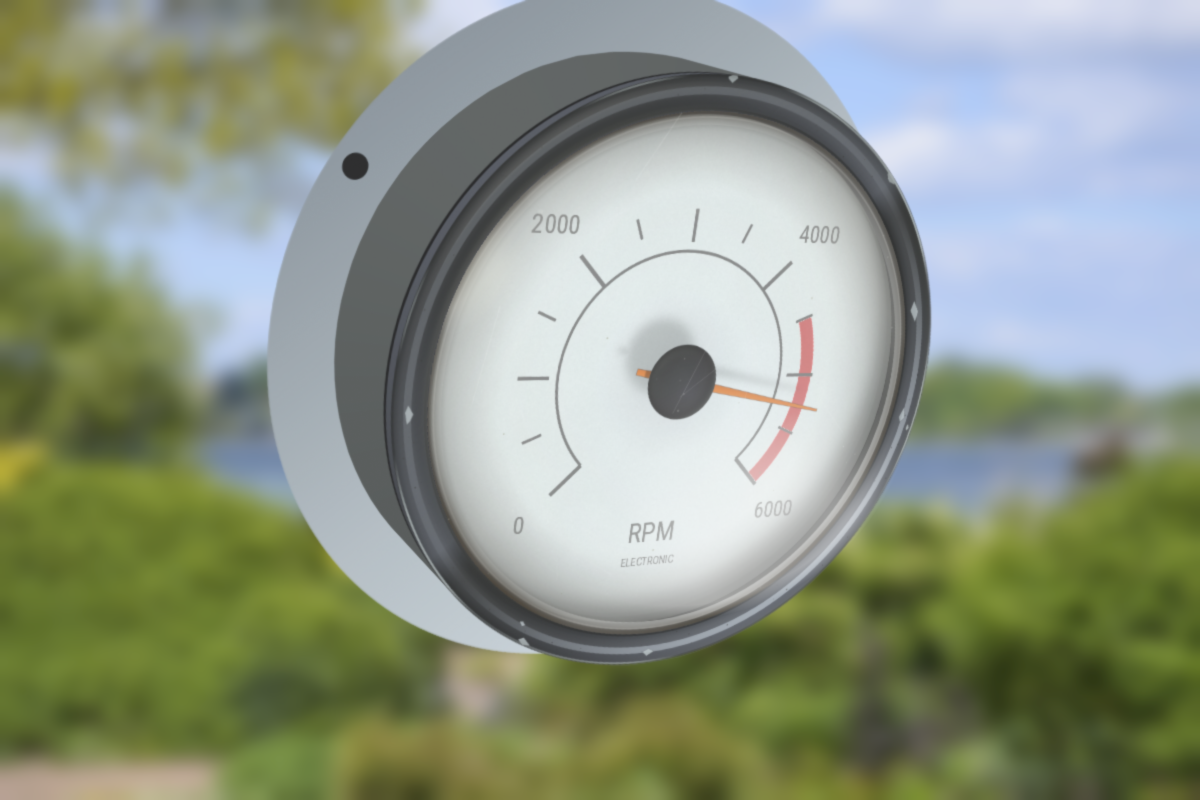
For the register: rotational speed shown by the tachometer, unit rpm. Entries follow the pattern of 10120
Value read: 5250
